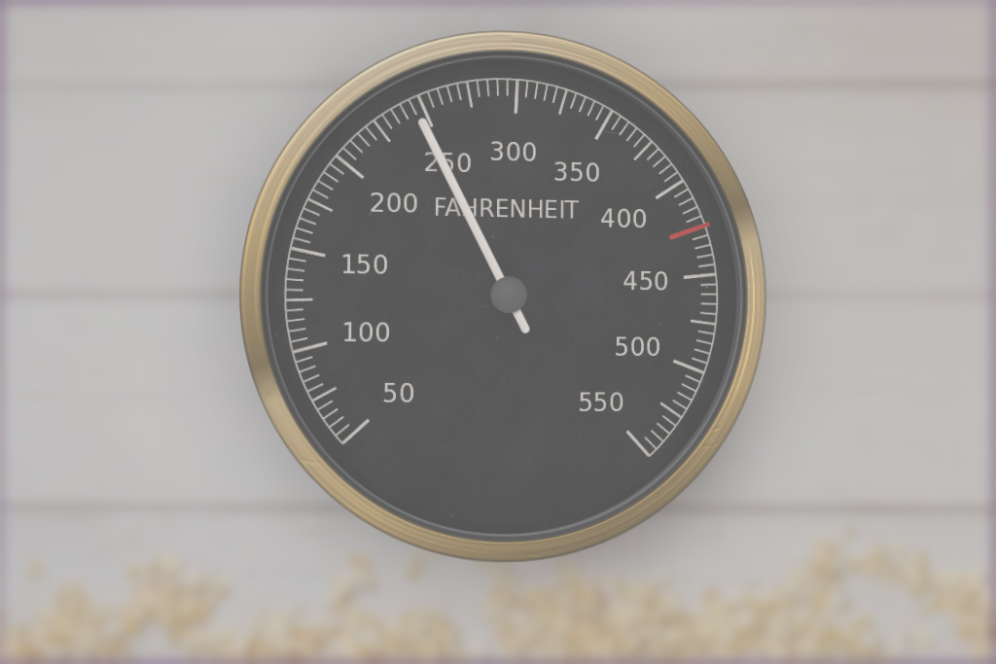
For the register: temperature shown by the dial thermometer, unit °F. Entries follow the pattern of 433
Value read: 245
